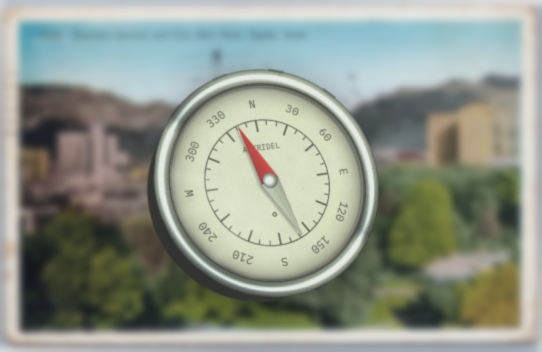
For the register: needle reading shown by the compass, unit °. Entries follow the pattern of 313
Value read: 340
